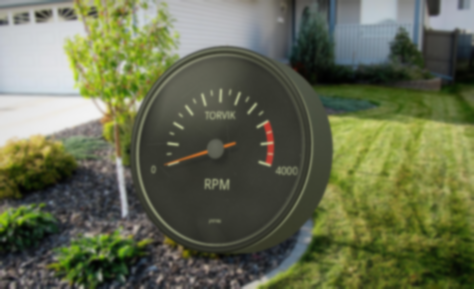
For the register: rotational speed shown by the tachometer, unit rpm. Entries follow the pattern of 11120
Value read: 0
